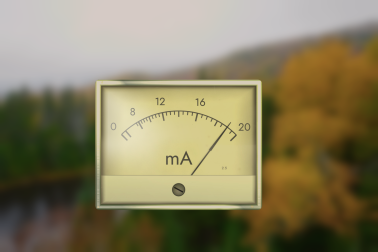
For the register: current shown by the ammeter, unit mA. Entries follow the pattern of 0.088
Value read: 19
